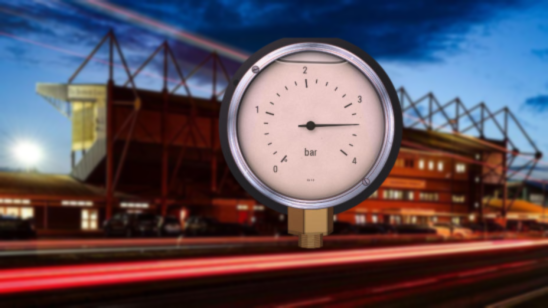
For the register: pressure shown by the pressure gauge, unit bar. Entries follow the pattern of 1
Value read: 3.4
